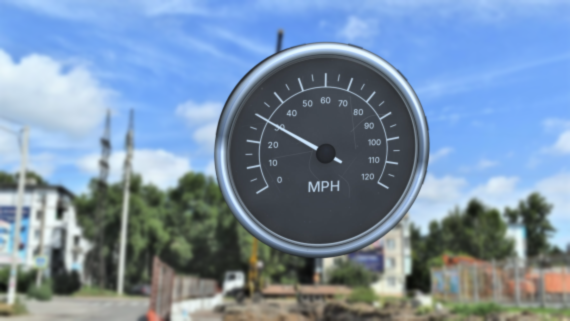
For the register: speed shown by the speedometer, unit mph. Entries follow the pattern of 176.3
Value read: 30
